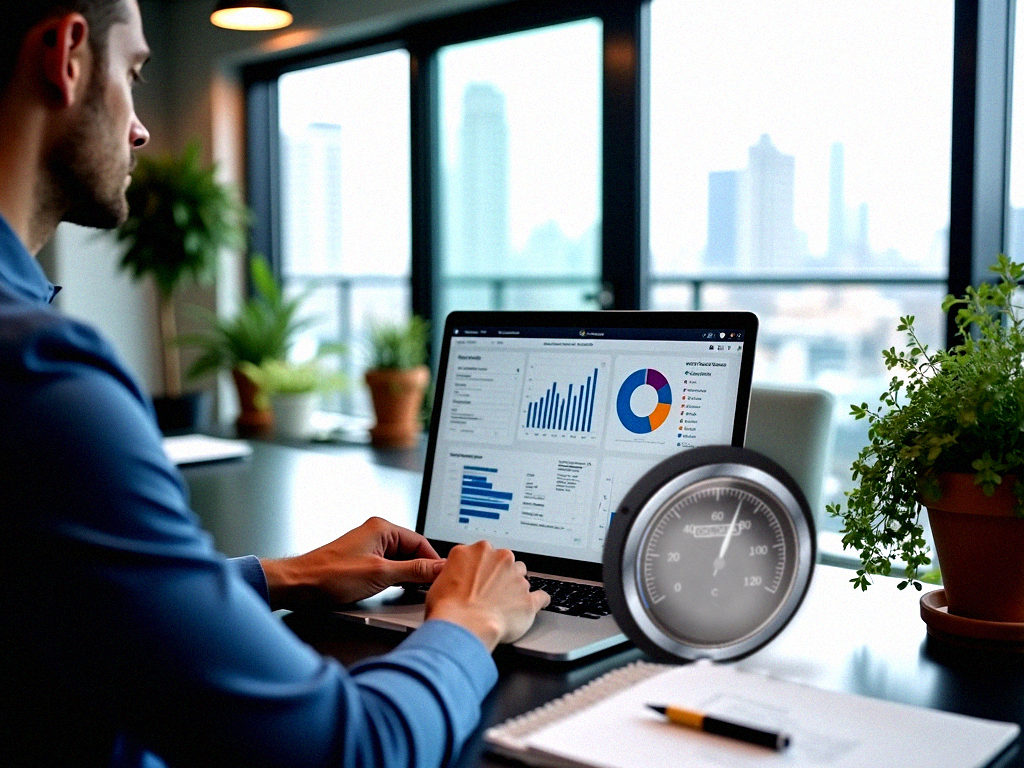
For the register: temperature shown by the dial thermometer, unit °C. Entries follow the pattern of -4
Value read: 70
